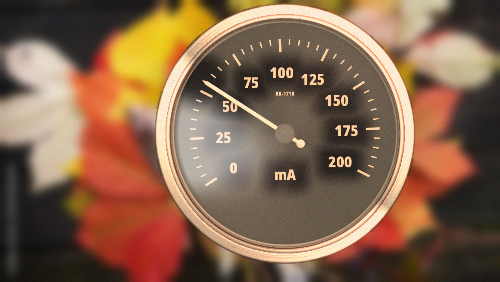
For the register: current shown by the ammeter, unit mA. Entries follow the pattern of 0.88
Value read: 55
